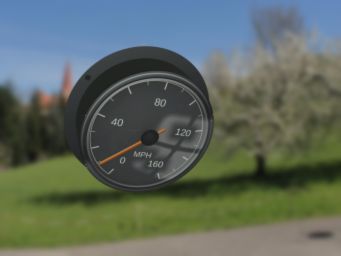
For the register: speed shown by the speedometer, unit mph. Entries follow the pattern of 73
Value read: 10
